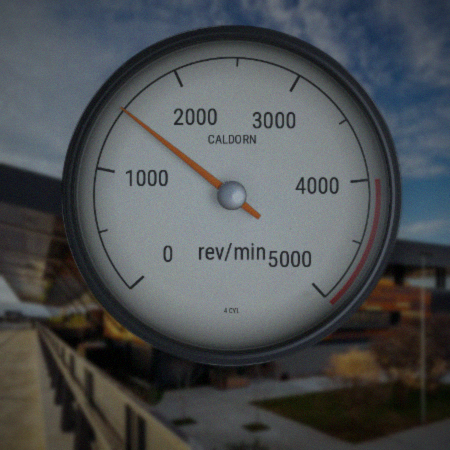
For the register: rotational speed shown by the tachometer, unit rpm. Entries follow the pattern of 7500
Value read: 1500
